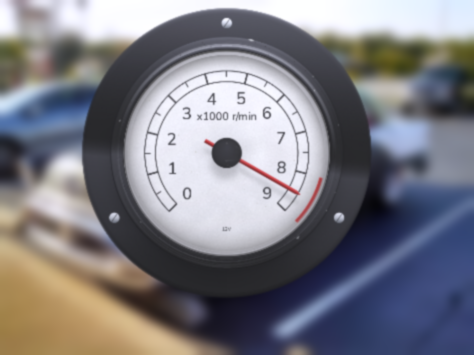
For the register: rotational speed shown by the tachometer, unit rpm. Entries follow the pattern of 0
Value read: 8500
